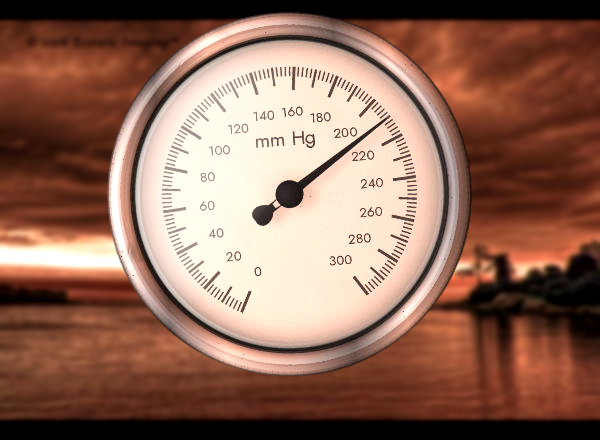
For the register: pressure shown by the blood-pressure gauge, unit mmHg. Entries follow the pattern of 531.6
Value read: 210
